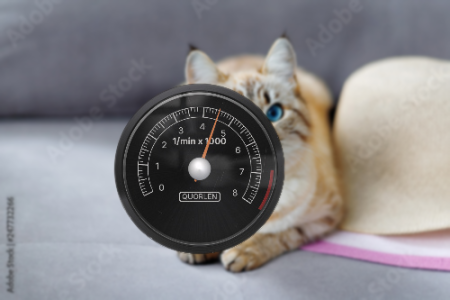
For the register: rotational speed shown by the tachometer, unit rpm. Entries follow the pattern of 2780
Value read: 4500
